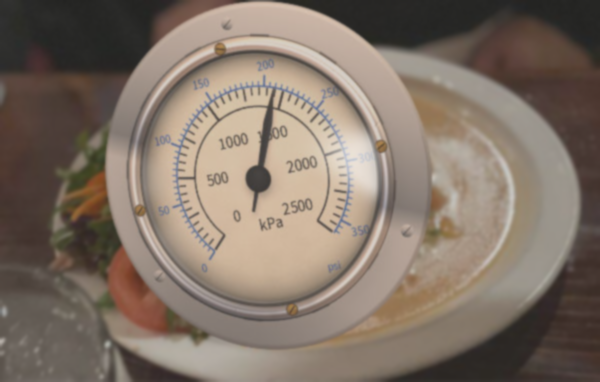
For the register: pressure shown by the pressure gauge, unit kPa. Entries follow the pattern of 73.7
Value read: 1450
